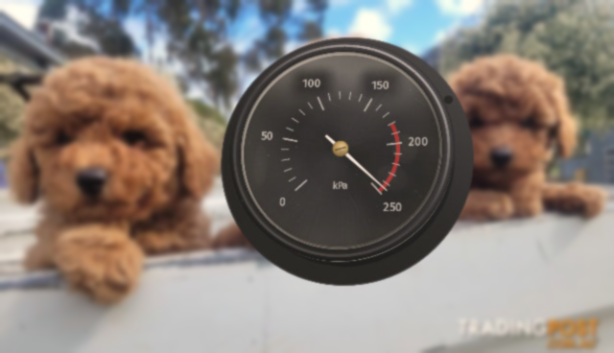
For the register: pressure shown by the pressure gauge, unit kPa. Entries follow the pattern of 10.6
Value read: 245
